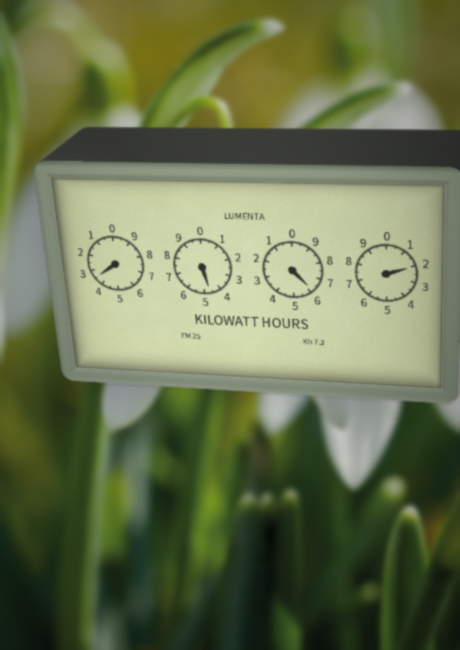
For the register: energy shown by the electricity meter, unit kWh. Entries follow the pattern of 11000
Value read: 3462
